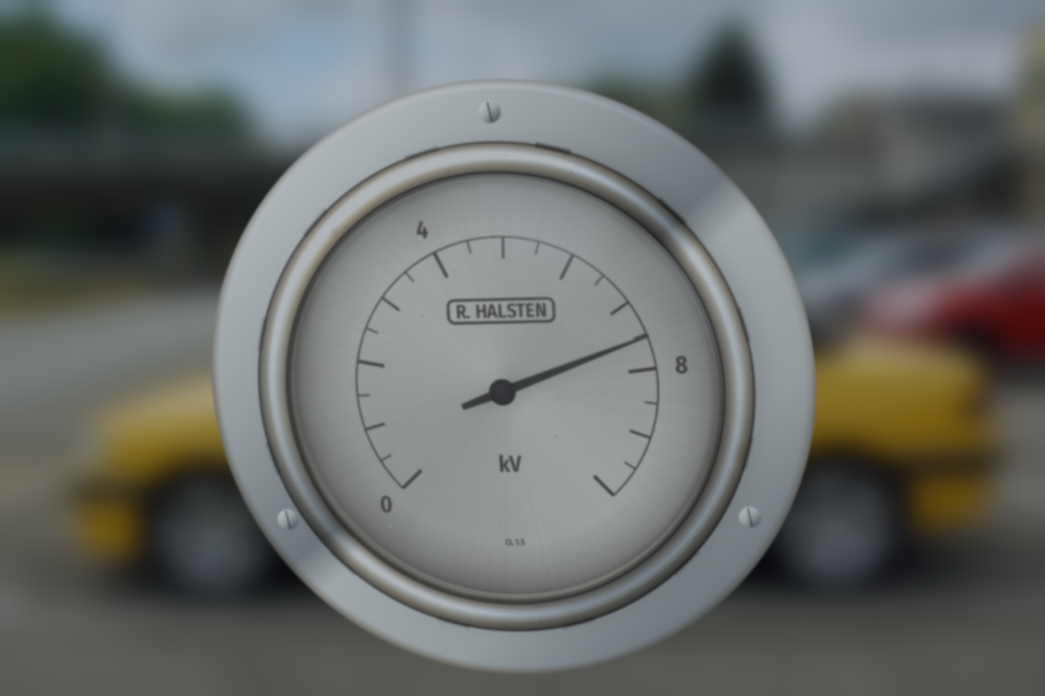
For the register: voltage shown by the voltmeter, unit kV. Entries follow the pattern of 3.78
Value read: 7.5
